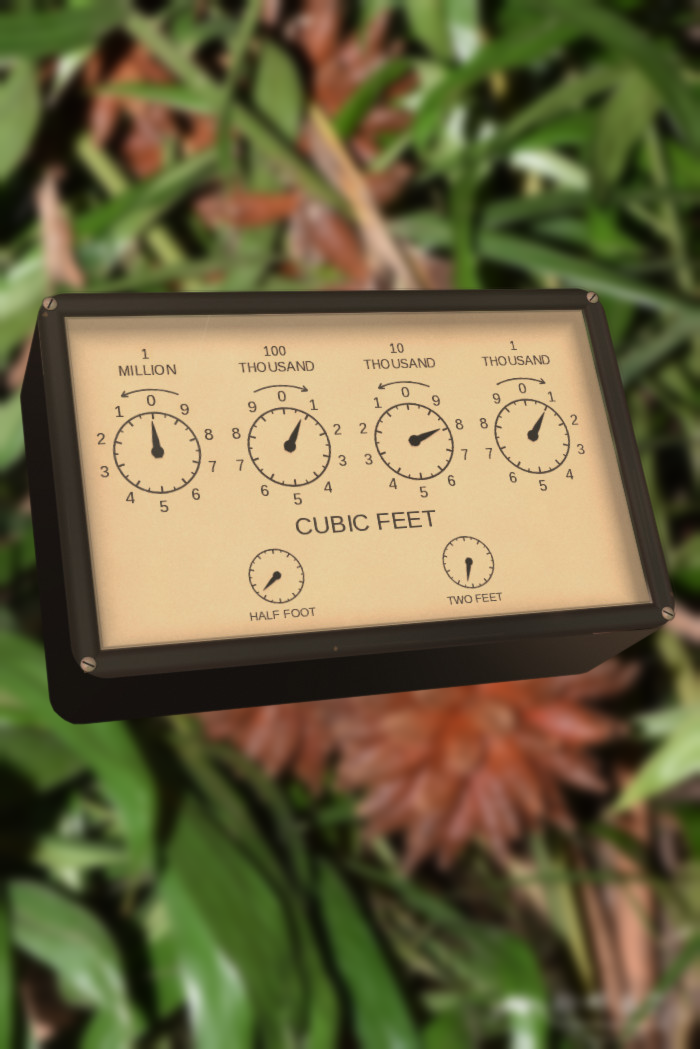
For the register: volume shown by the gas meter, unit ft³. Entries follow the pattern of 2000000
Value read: 8100
